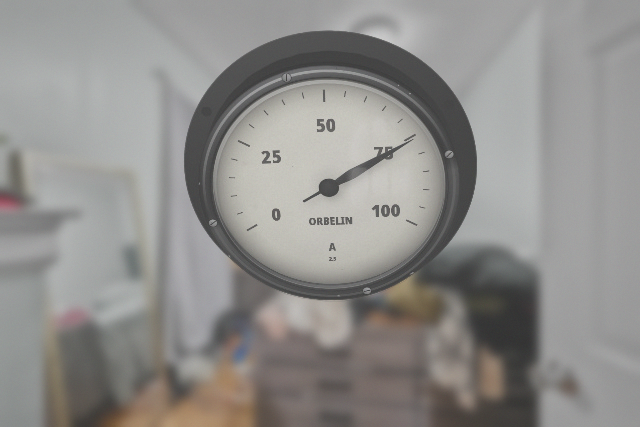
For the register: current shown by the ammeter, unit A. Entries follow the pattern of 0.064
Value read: 75
